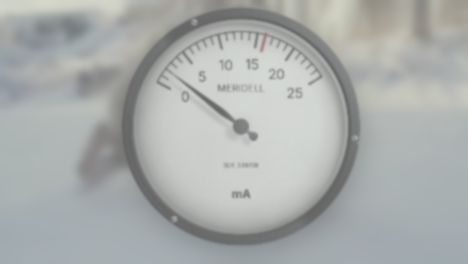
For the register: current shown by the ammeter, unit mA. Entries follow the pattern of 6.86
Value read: 2
